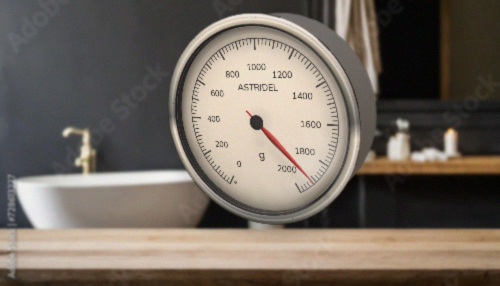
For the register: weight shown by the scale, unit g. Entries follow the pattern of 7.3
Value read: 1900
